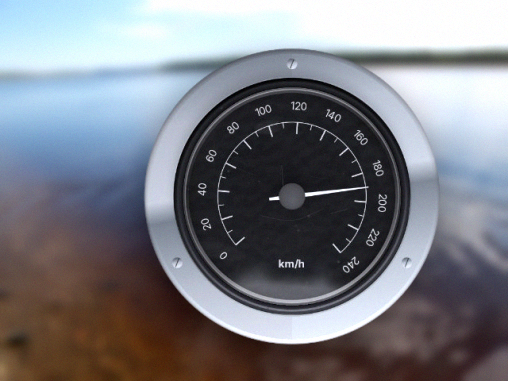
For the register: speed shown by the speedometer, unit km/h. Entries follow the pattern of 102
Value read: 190
